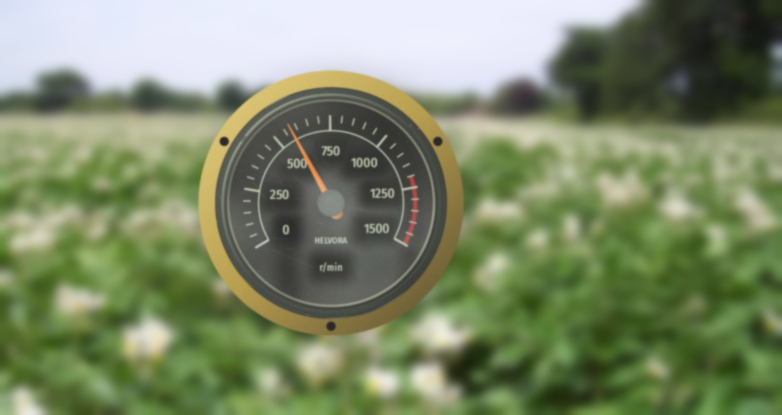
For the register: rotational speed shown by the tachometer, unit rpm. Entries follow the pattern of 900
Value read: 575
